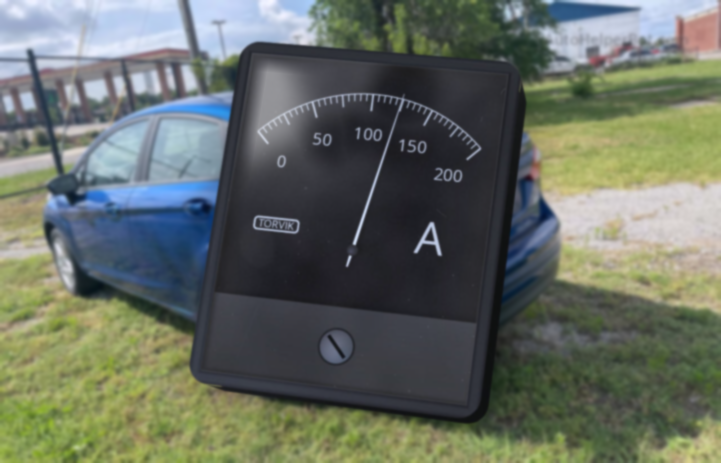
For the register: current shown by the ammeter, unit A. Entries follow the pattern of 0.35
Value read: 125
